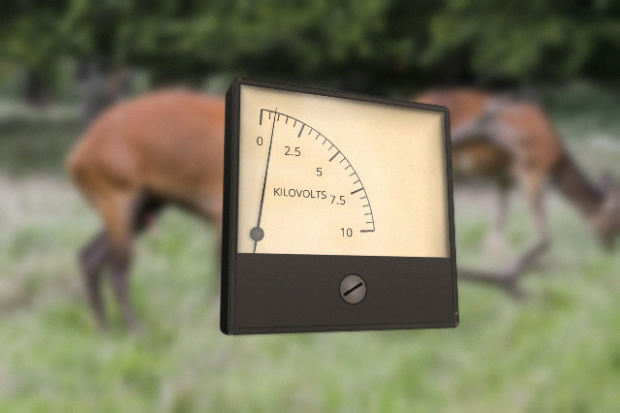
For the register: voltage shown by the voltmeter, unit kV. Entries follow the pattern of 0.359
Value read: 0.75
